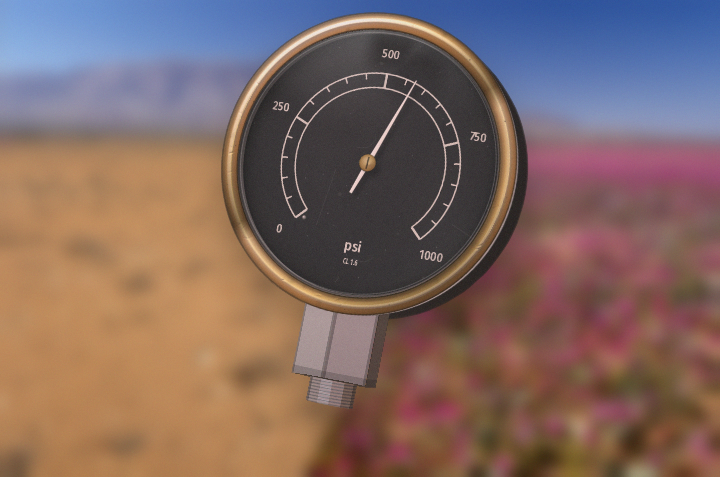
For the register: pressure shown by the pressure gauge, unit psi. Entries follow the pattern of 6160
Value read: 575
